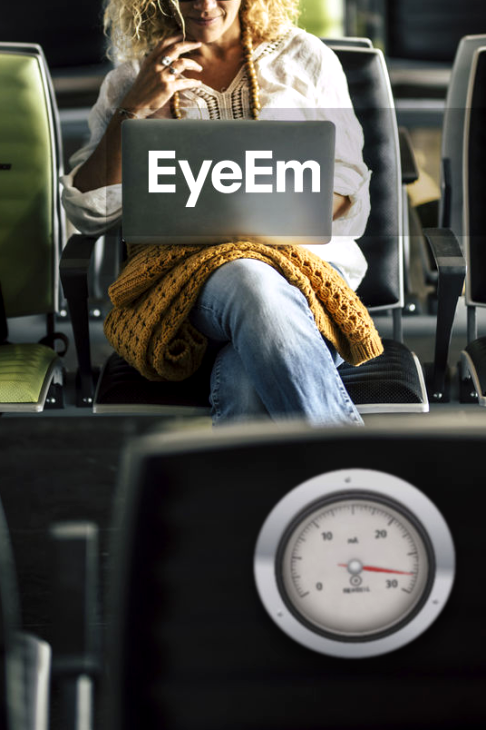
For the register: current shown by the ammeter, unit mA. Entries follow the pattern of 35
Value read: 27.5
